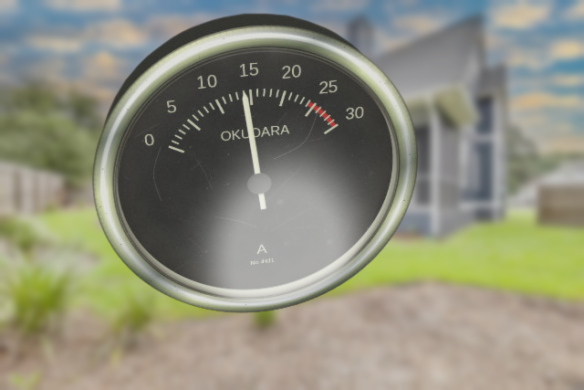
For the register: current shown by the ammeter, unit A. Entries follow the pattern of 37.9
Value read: 14
